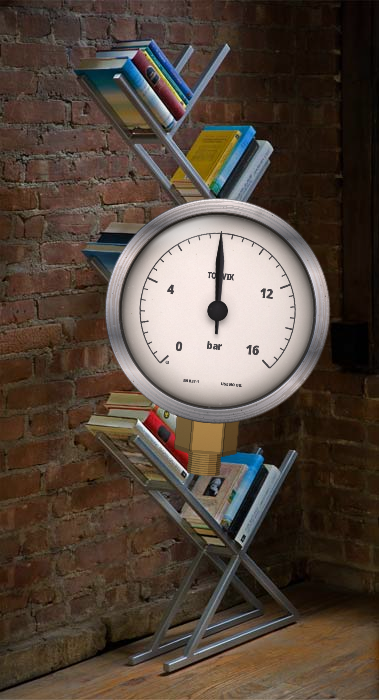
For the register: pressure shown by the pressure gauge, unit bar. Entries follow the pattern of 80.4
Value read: 8
